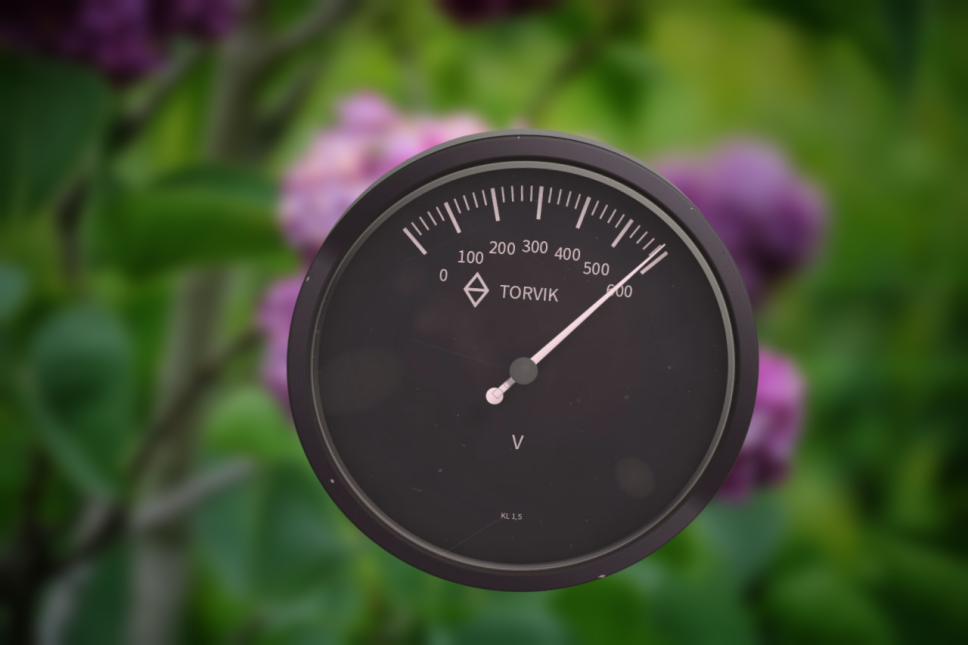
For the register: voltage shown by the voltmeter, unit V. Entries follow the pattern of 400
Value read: 580
